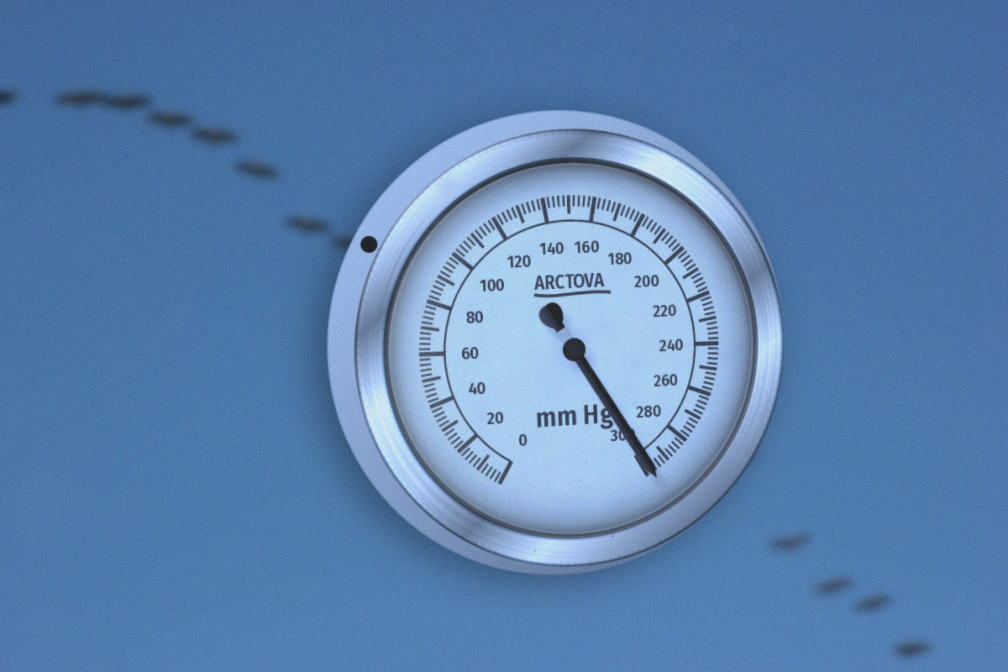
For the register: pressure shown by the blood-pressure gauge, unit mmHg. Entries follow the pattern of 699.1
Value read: 298
